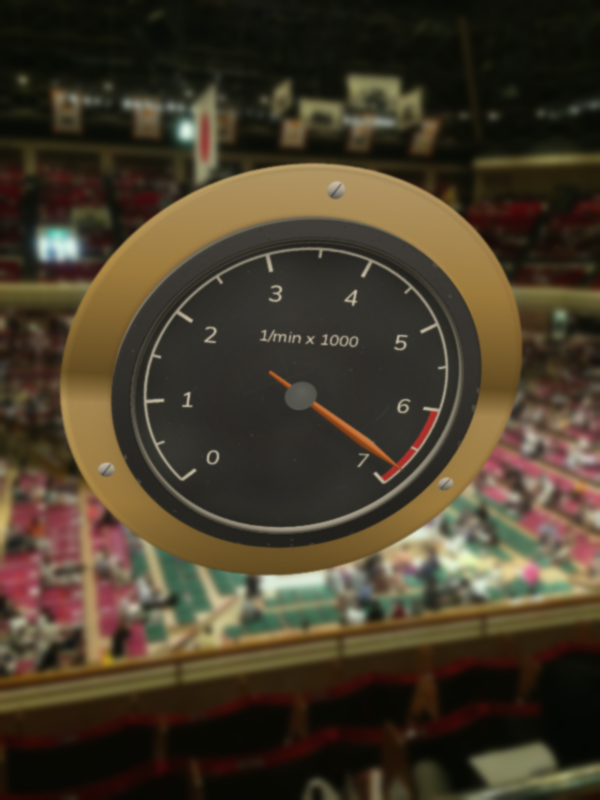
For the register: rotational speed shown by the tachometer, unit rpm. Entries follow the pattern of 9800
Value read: 6750
